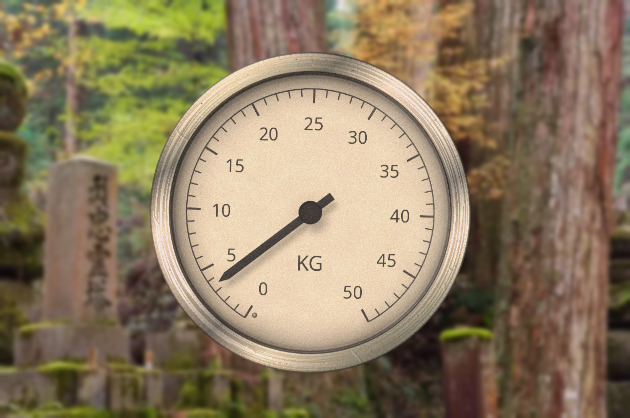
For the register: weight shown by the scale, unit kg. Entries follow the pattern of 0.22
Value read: 3.5
